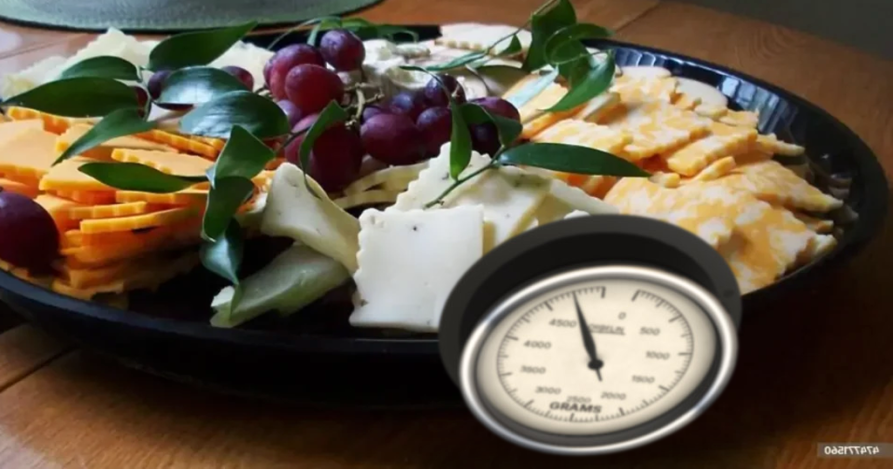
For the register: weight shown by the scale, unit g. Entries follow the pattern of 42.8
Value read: 4750
